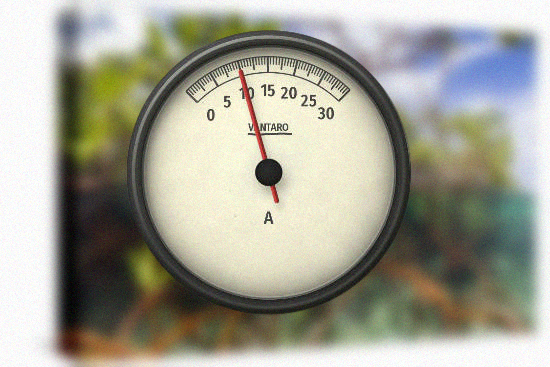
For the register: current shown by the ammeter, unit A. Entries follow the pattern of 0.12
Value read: 10
